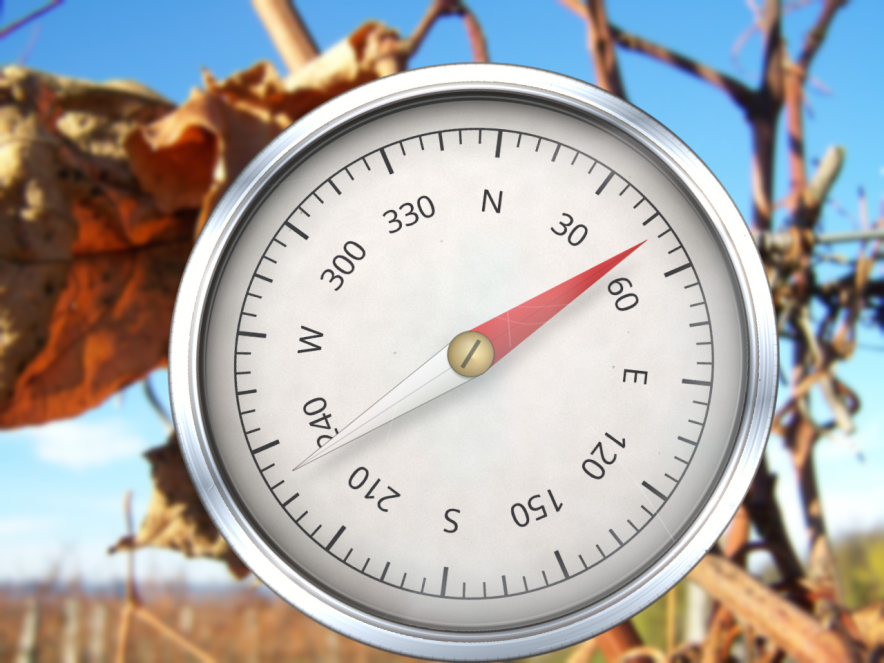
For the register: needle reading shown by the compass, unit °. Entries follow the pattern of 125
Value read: 50
